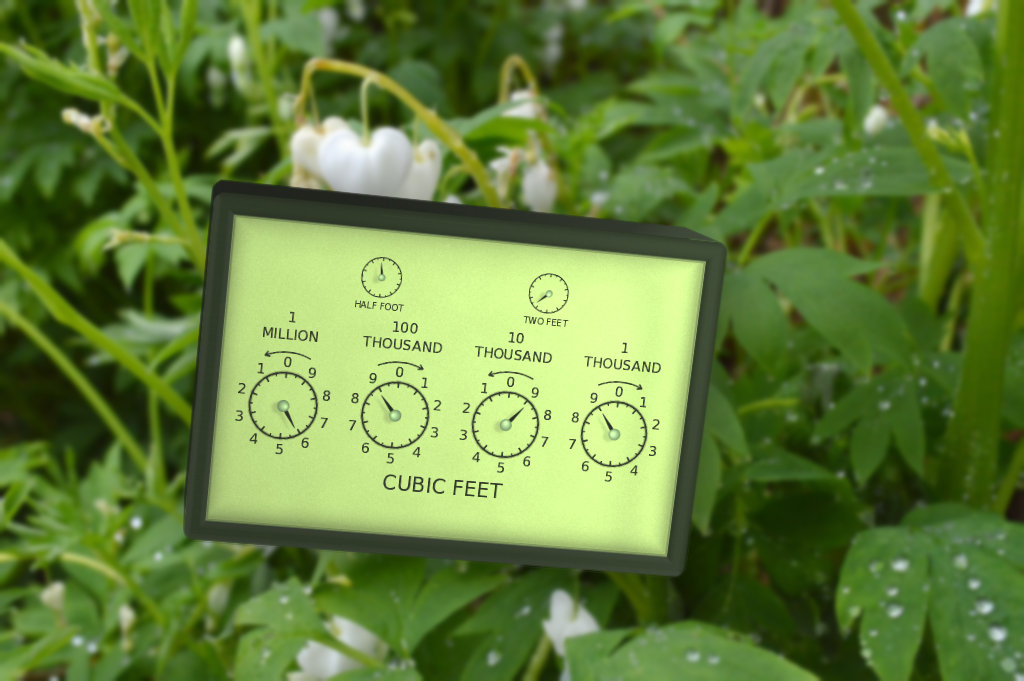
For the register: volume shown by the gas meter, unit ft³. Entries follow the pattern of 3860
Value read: 588900
